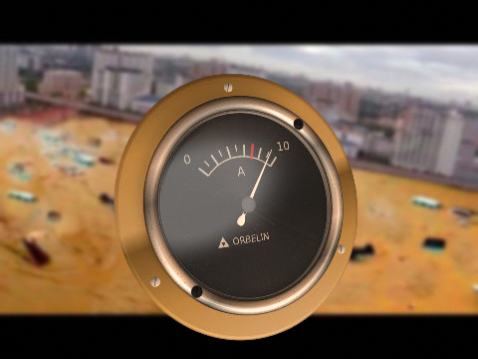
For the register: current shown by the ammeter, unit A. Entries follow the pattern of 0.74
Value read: 9
